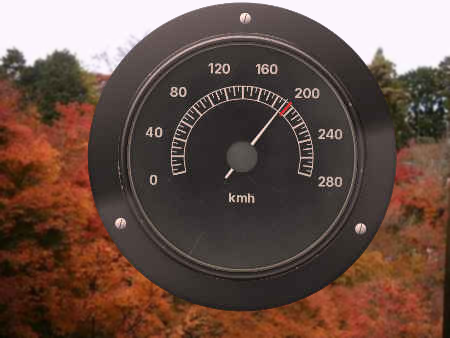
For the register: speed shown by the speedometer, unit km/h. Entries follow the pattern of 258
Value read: 190
